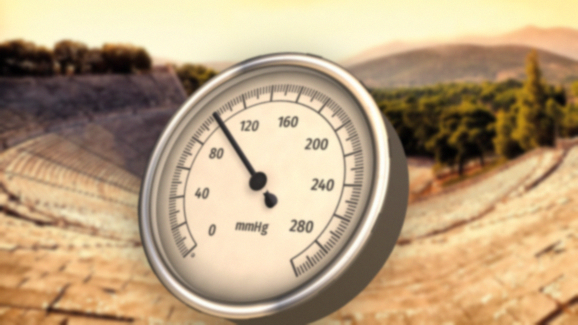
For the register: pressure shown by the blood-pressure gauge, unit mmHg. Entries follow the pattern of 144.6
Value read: 100
